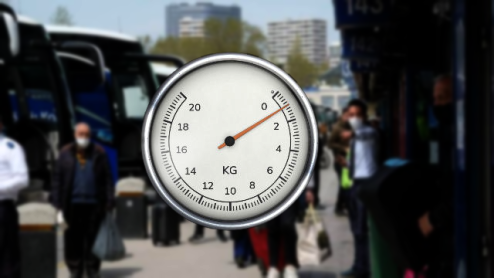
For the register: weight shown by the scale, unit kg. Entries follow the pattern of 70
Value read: 1
